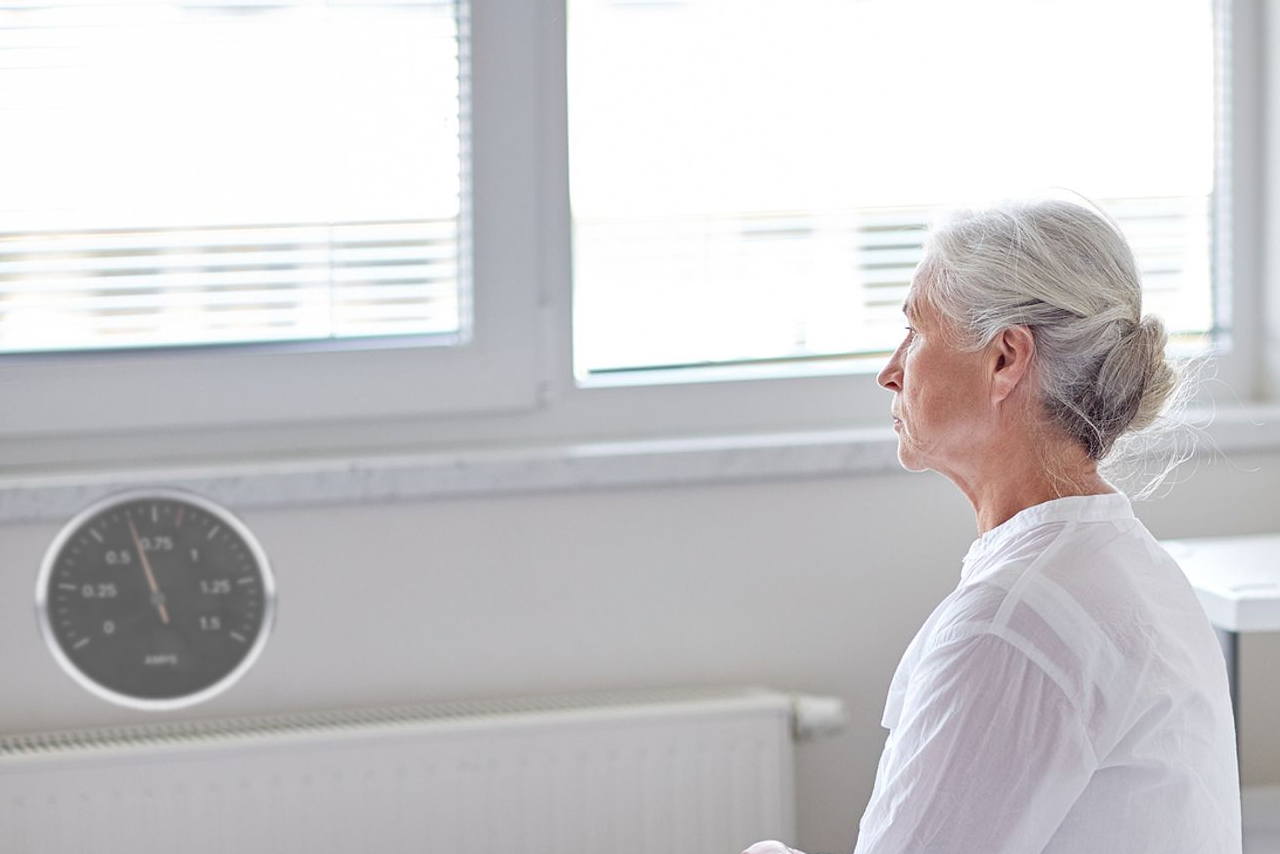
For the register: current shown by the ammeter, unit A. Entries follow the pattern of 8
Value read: 0.65
